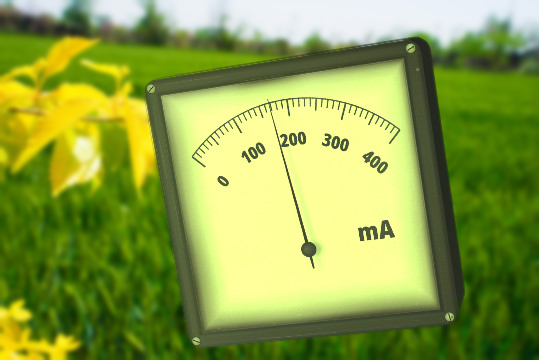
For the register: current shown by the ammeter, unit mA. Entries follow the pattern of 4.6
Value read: 170
